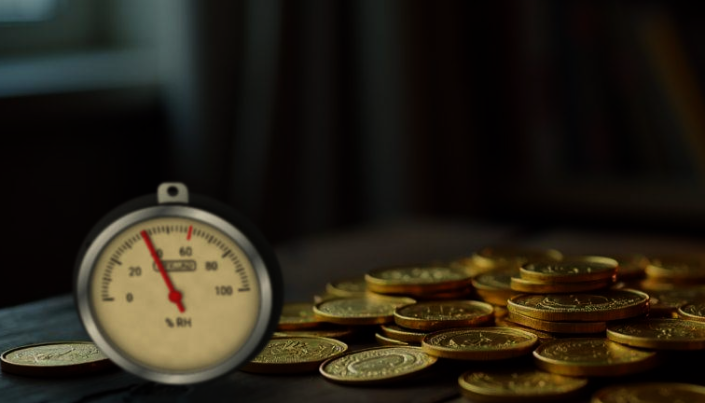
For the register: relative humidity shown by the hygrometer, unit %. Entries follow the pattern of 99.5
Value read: 40
